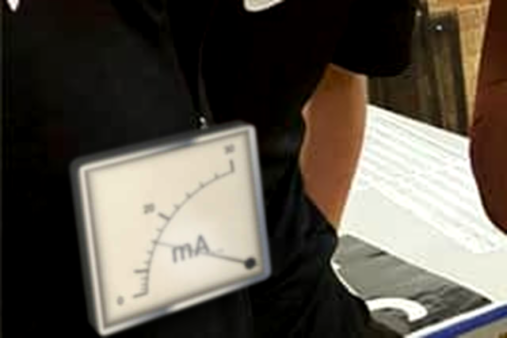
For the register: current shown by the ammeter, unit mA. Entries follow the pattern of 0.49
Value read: 16
